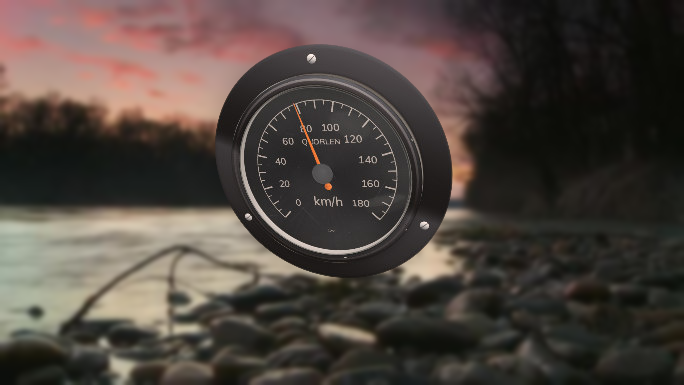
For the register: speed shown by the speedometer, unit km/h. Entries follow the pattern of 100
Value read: 80
